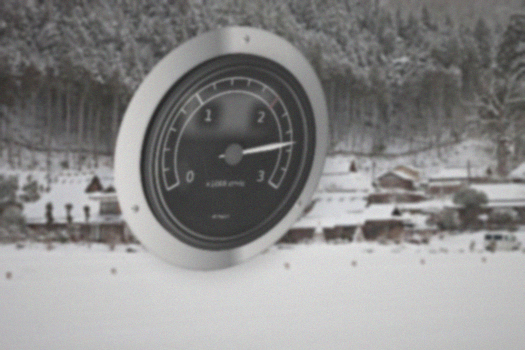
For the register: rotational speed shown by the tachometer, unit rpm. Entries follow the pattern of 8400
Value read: 2500
